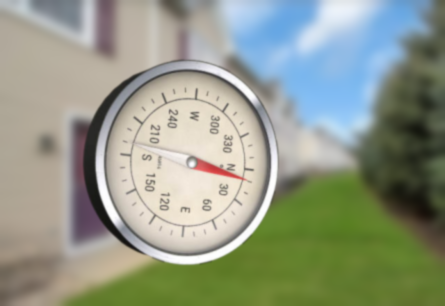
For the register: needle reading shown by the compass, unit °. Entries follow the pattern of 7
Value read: 10
